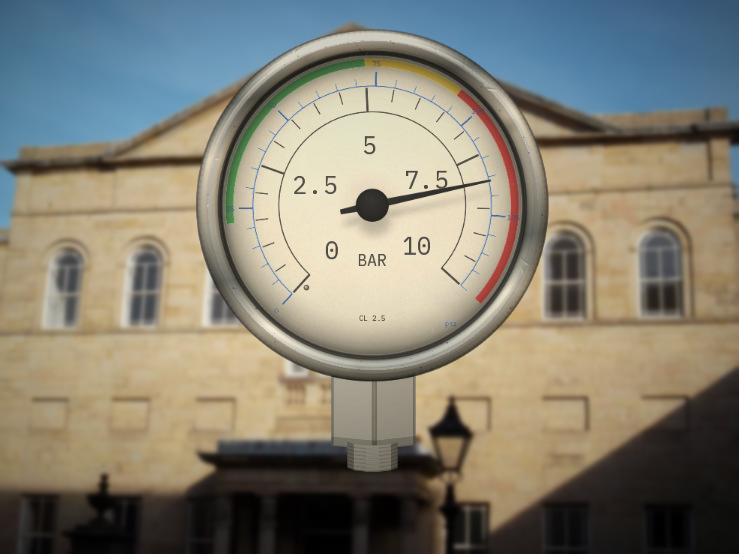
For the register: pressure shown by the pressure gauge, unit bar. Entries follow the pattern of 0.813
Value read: 8
